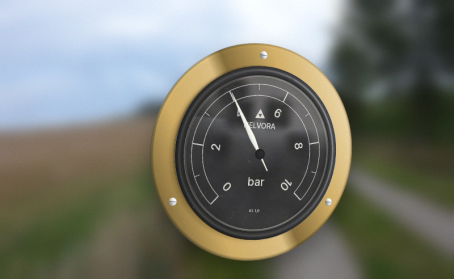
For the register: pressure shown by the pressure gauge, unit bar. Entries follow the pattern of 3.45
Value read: 4
